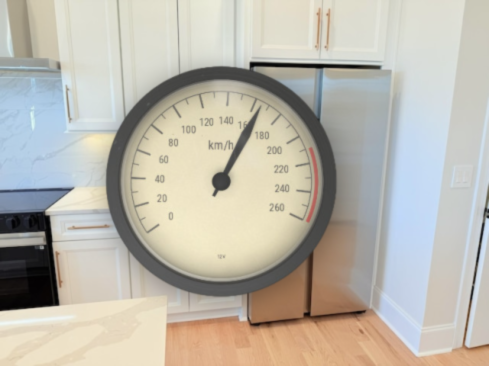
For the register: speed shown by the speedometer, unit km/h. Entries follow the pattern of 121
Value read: 165
